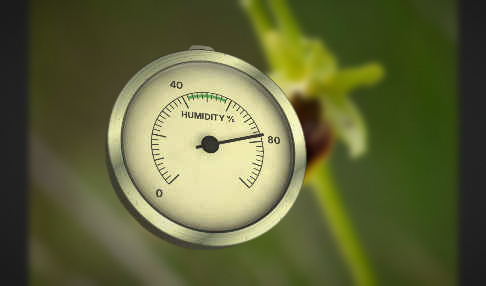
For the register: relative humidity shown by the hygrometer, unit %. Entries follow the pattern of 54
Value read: 78
